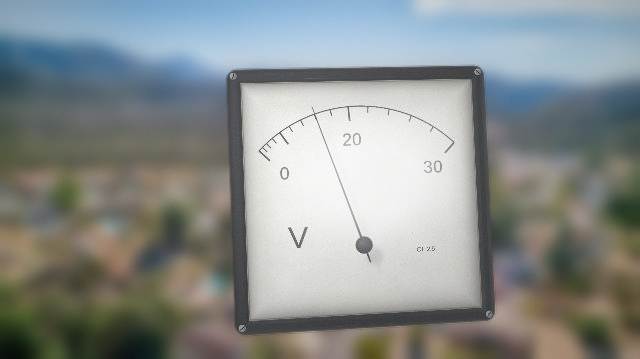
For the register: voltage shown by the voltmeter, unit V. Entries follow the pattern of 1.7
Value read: 16
